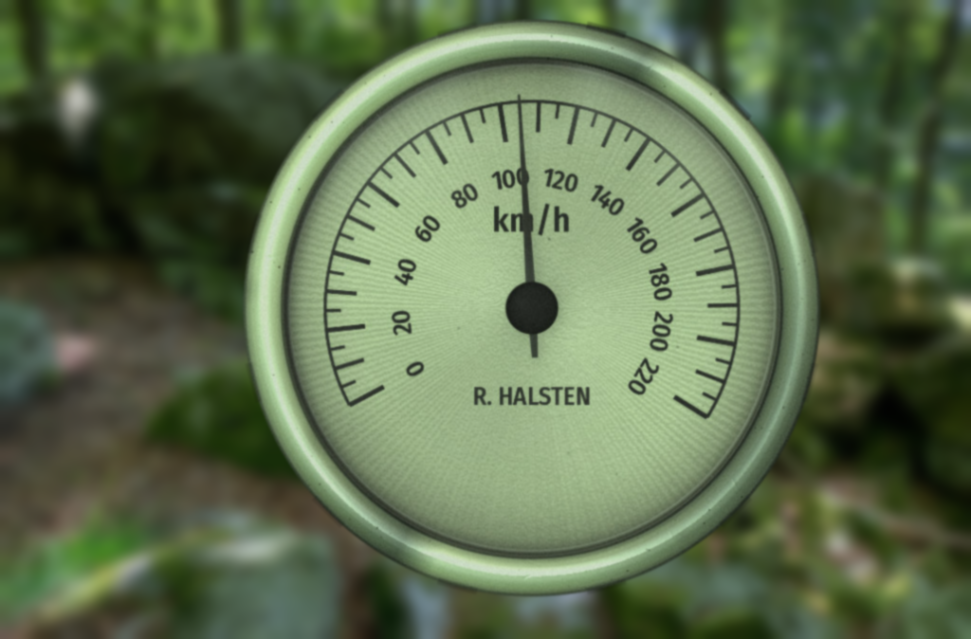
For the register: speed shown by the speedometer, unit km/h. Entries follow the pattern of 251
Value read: 105
